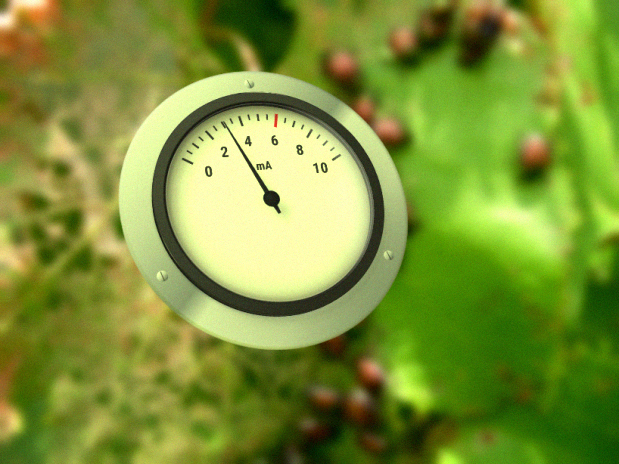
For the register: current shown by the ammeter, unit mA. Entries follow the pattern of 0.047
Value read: 3
